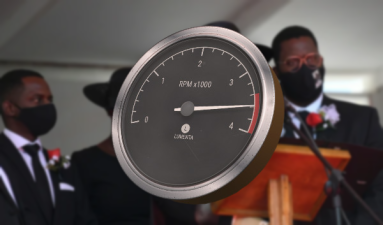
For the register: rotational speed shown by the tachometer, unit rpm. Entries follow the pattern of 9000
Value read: 3600
